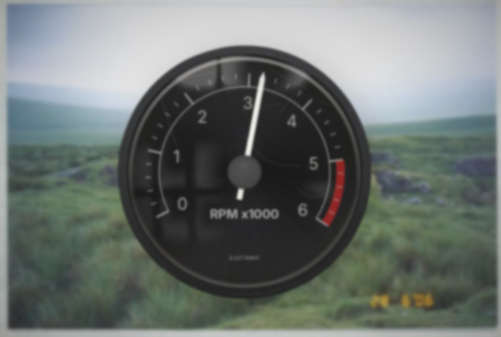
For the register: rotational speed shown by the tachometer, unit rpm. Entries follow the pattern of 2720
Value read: 3200
